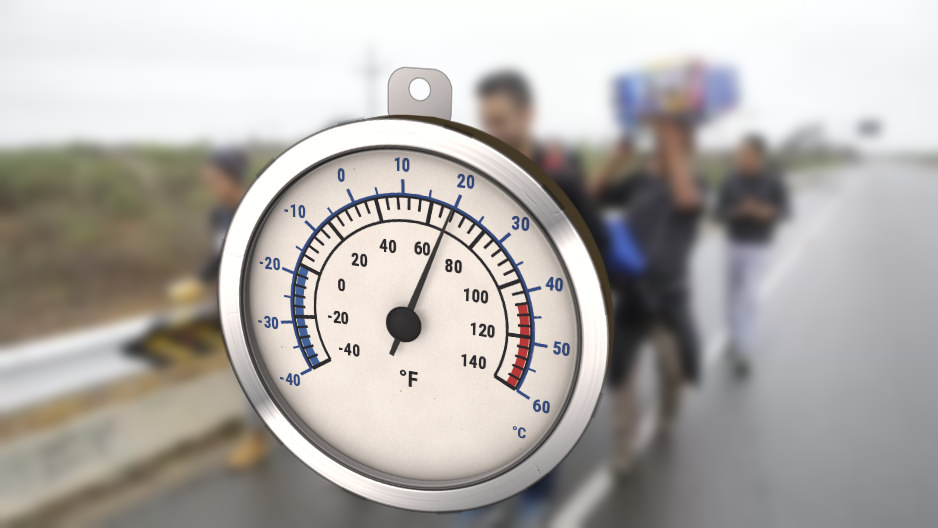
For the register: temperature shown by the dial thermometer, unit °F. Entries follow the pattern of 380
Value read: 68
